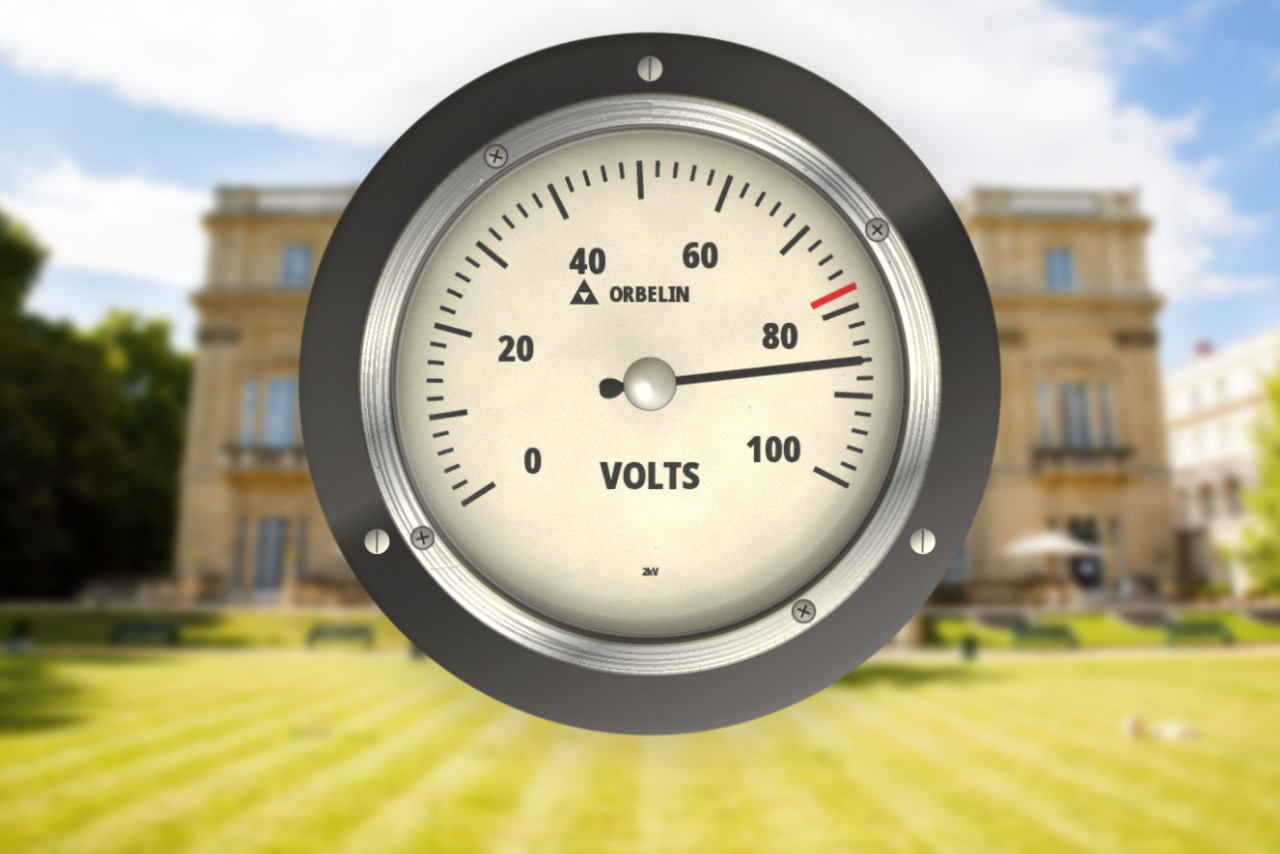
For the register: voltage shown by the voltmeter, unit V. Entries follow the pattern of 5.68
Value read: 86
